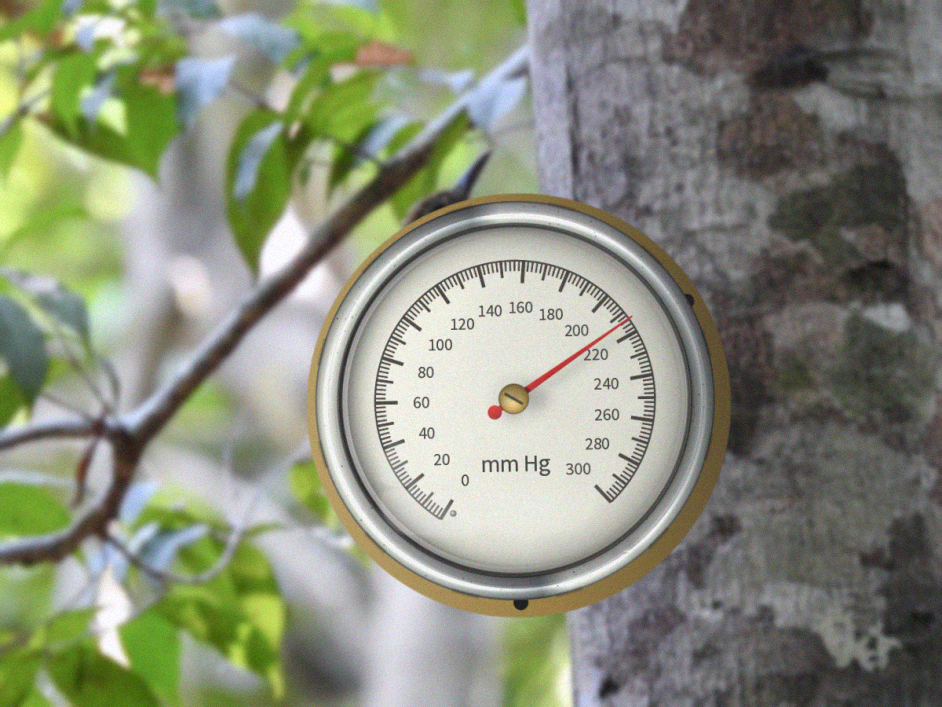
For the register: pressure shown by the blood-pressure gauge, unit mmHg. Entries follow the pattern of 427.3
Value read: 214
